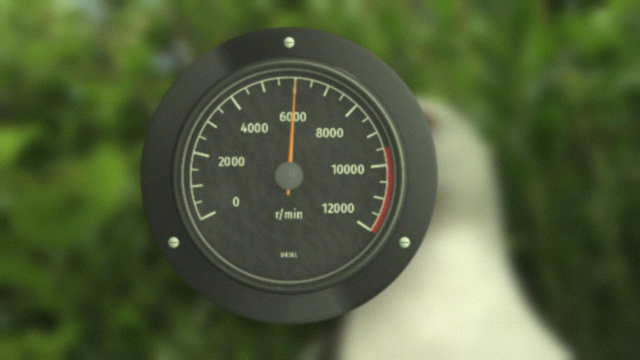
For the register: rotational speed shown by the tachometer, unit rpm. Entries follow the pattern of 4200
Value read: 6000
